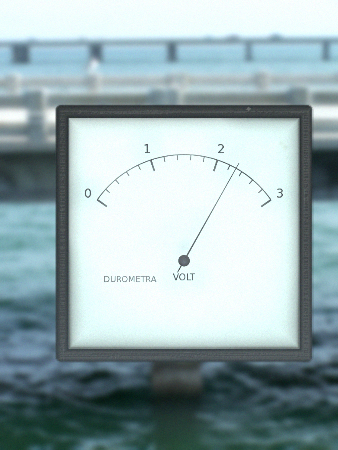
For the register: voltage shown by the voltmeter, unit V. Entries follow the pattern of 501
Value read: 2.3
